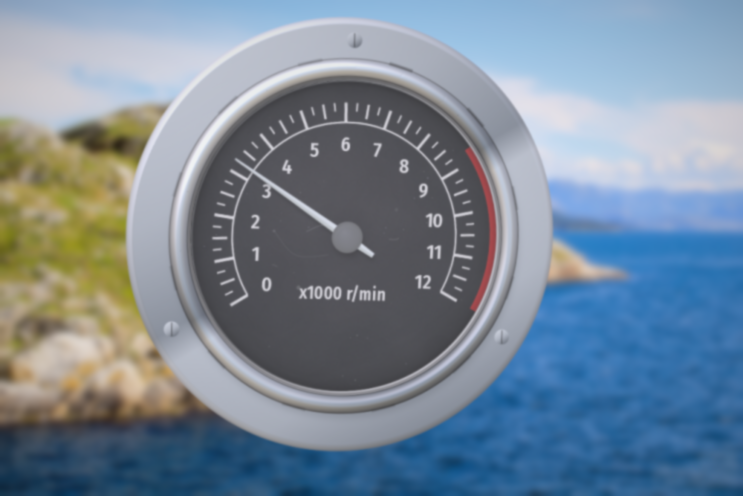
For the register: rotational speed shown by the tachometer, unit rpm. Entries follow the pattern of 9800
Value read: 3250
